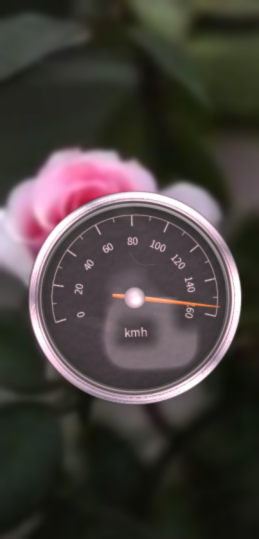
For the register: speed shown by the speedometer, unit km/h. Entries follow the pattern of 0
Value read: 155
